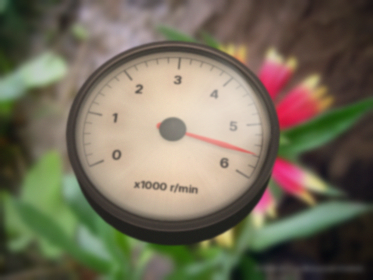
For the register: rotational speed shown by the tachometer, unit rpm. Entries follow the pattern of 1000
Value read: 5600
